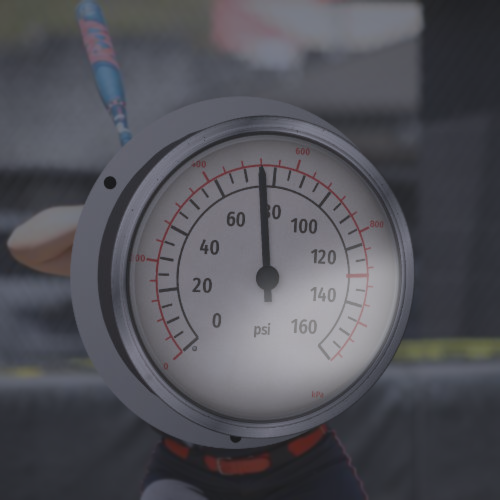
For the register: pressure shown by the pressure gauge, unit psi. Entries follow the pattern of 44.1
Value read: 75
